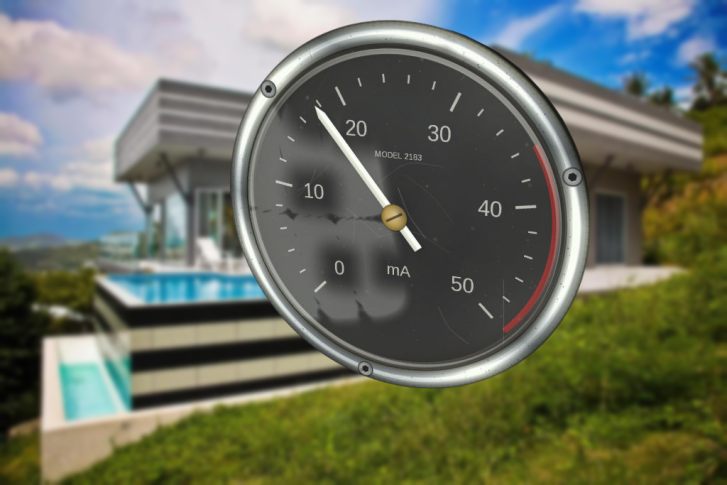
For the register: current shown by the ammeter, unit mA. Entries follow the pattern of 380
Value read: 18
